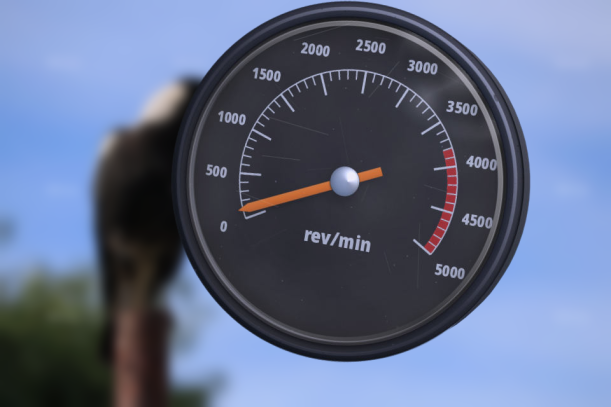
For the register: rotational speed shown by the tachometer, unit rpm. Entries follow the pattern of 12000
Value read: 100
